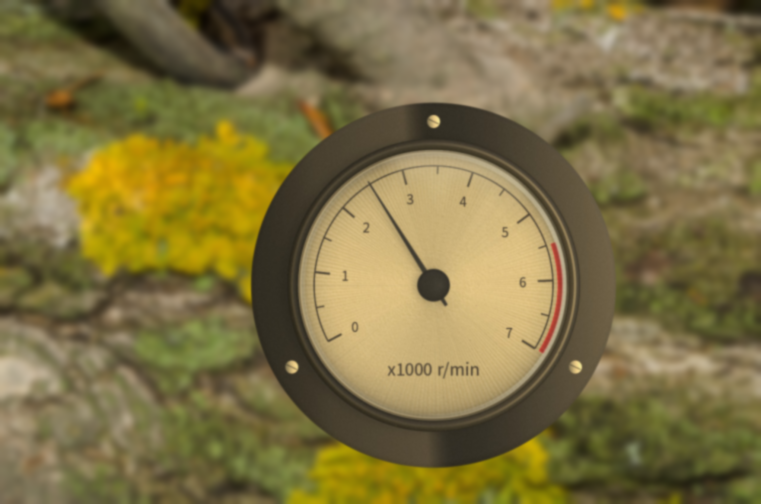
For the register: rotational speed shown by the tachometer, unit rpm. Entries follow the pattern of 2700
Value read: 2500
